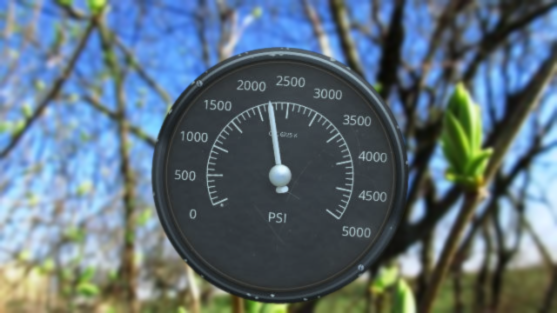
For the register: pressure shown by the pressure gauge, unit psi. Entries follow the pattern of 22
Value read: 2200
